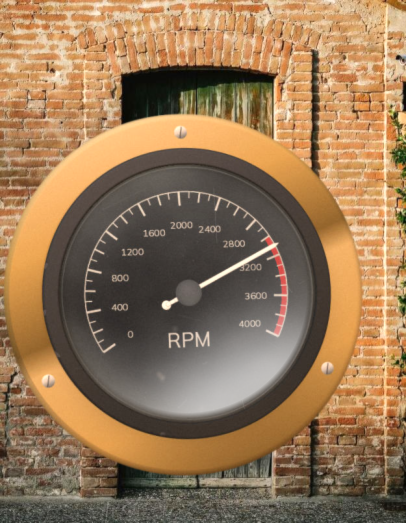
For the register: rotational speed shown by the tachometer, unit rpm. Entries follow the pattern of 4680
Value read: 3100
